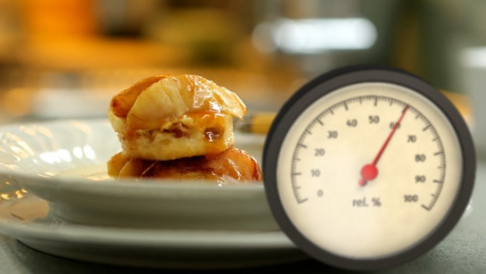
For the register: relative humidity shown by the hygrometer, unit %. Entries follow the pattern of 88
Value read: 60
